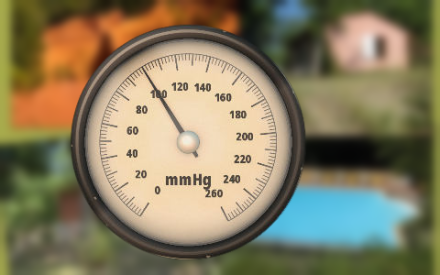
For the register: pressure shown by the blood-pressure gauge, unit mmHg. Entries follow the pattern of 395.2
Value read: 100
